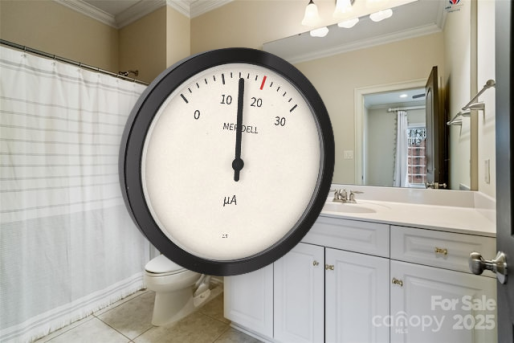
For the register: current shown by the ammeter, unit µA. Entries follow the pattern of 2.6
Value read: 14
